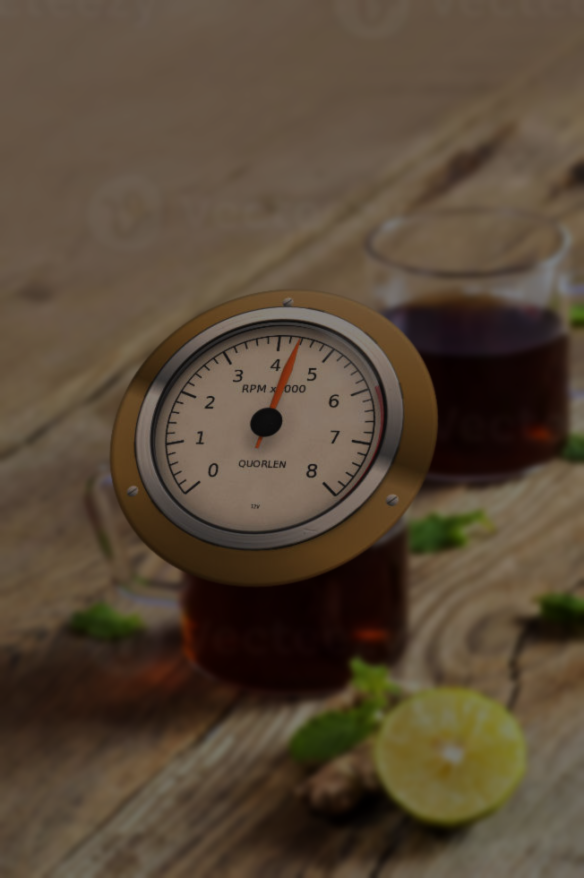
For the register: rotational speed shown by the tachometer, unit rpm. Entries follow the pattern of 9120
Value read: 4400
